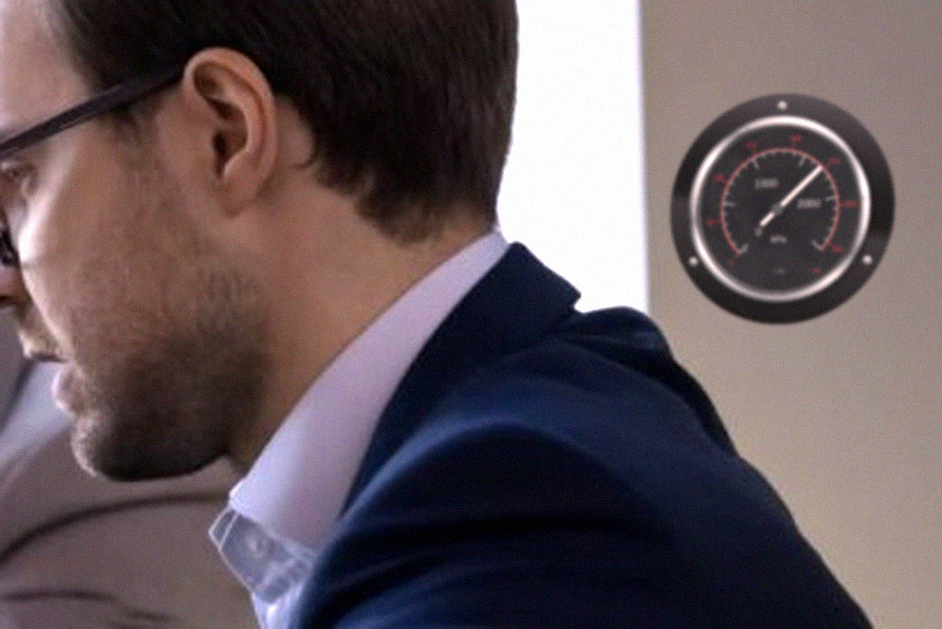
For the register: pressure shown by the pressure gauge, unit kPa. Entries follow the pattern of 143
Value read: 1700
